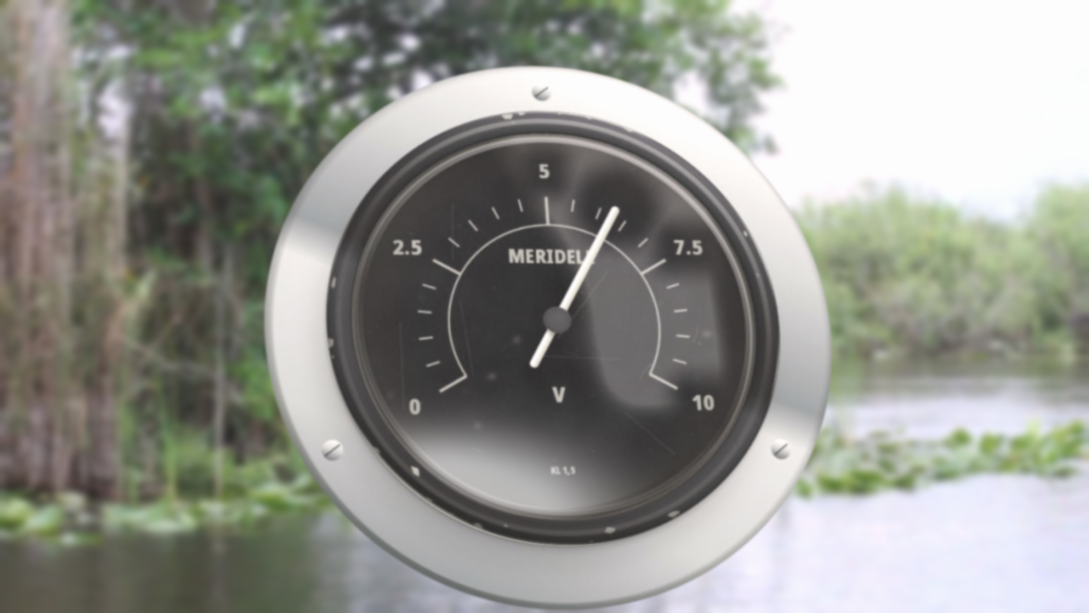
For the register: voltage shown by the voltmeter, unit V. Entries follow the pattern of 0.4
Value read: 6.25
